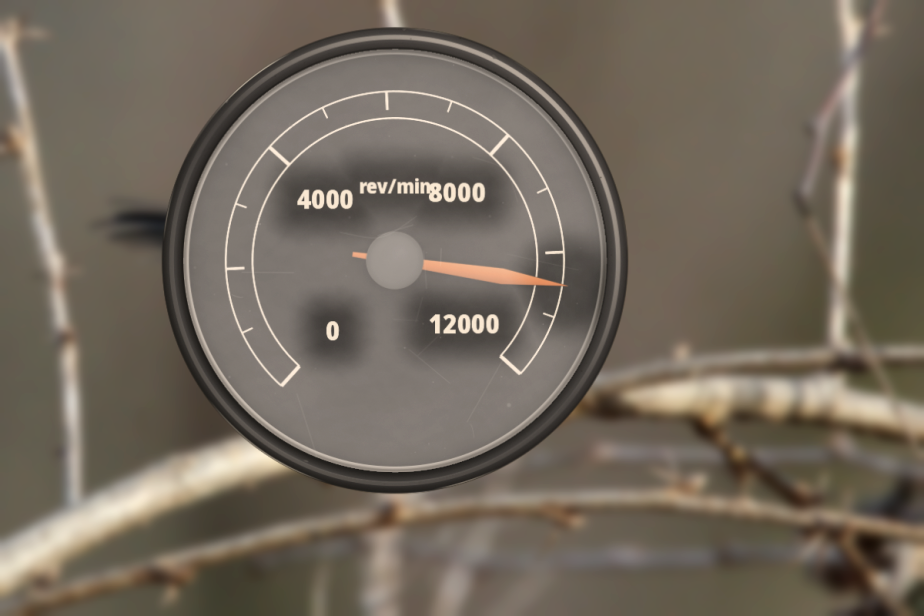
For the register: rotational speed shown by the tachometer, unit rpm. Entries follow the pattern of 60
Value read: 10500
